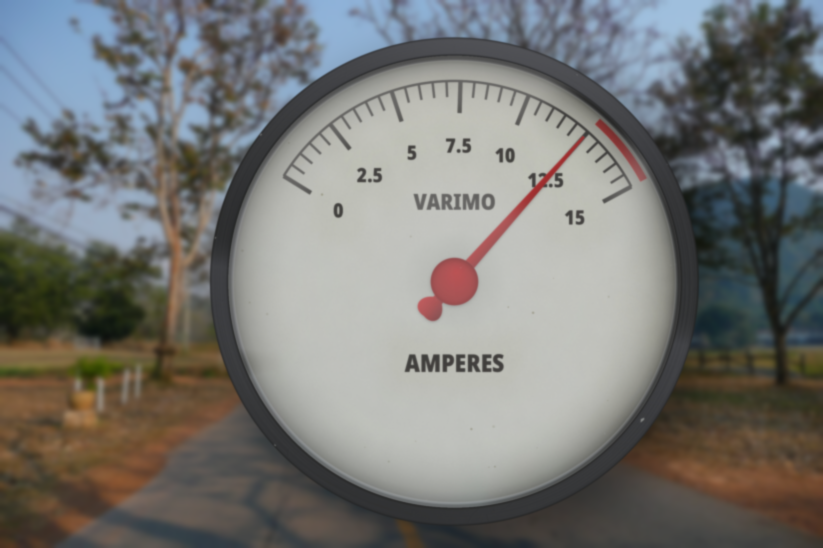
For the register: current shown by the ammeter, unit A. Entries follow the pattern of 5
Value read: 12.5
